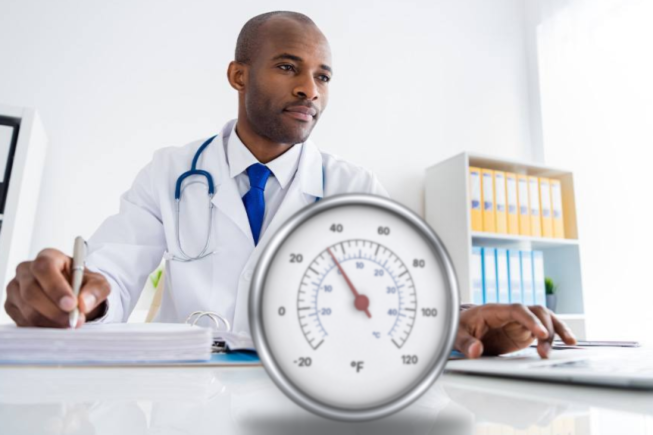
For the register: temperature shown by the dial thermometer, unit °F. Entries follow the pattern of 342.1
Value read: 32
